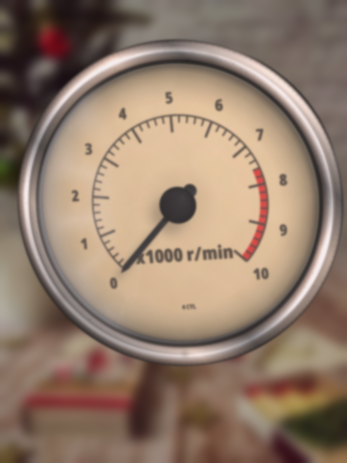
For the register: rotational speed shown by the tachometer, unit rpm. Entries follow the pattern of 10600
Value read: 0
